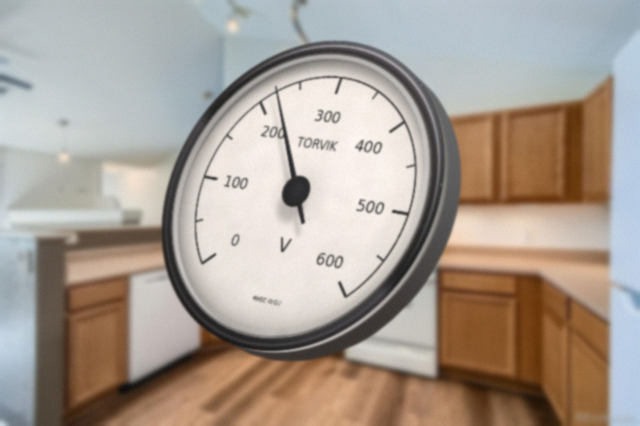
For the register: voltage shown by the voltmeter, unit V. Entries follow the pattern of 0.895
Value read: 225
